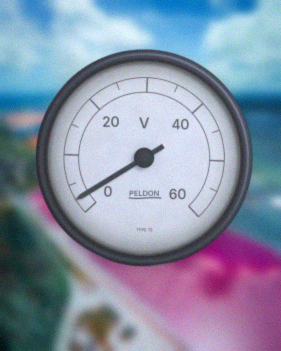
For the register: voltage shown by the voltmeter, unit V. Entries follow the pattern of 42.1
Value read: 2.5
